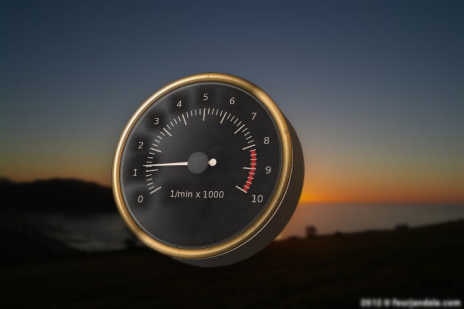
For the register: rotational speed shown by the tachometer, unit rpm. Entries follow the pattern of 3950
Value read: 1200
